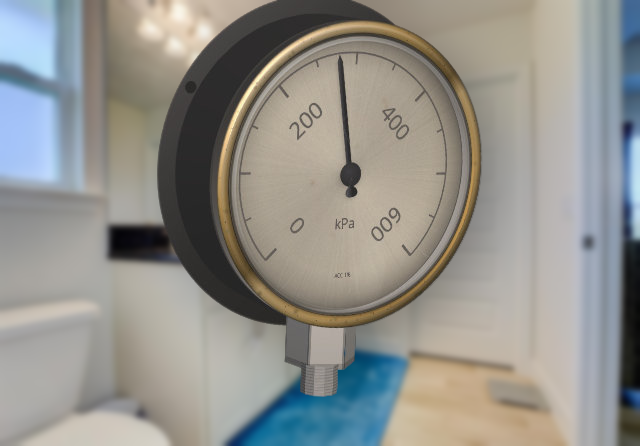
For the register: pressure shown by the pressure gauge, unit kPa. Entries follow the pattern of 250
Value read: 275
